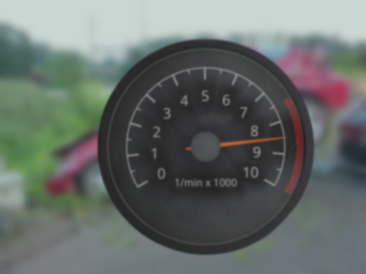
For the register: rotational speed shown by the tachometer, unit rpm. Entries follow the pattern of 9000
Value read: 8500
